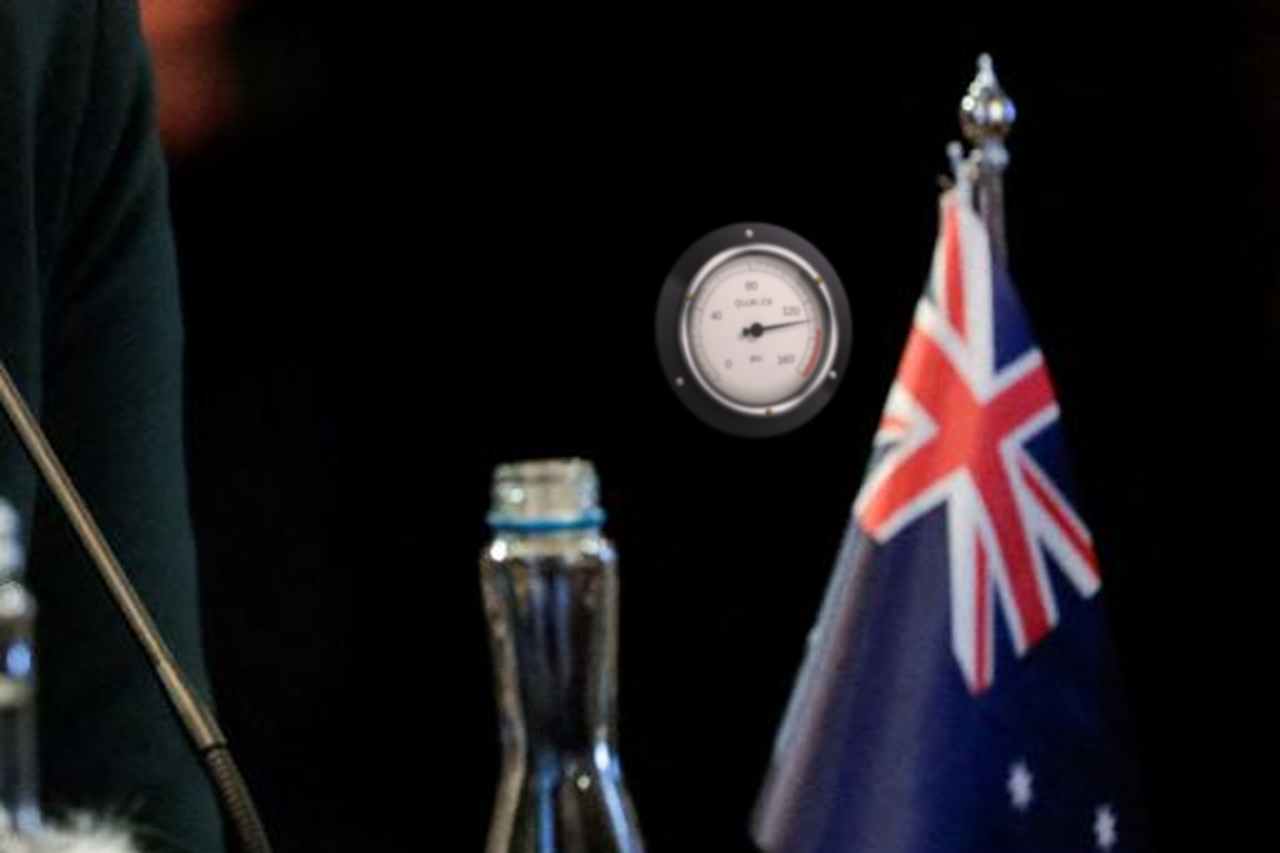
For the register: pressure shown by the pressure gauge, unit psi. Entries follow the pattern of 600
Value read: 130
